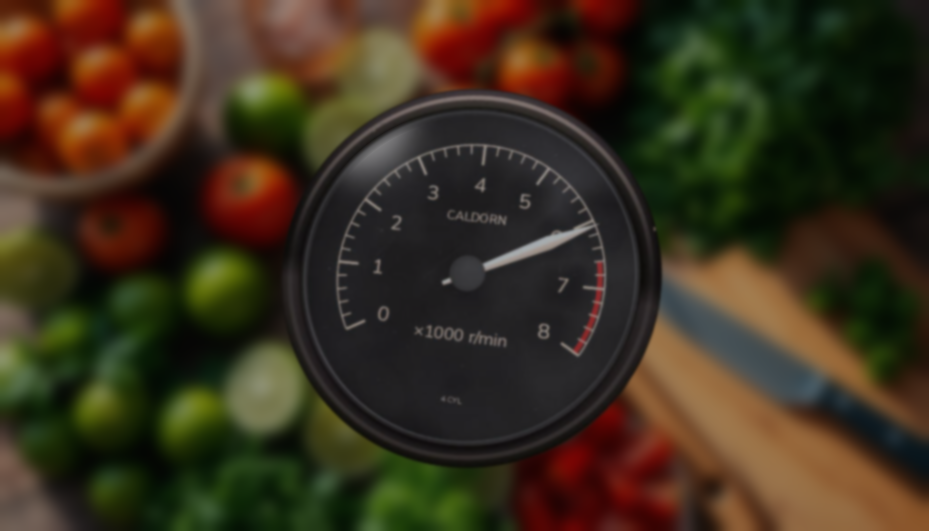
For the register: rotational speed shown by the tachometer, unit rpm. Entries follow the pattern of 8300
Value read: 6100
